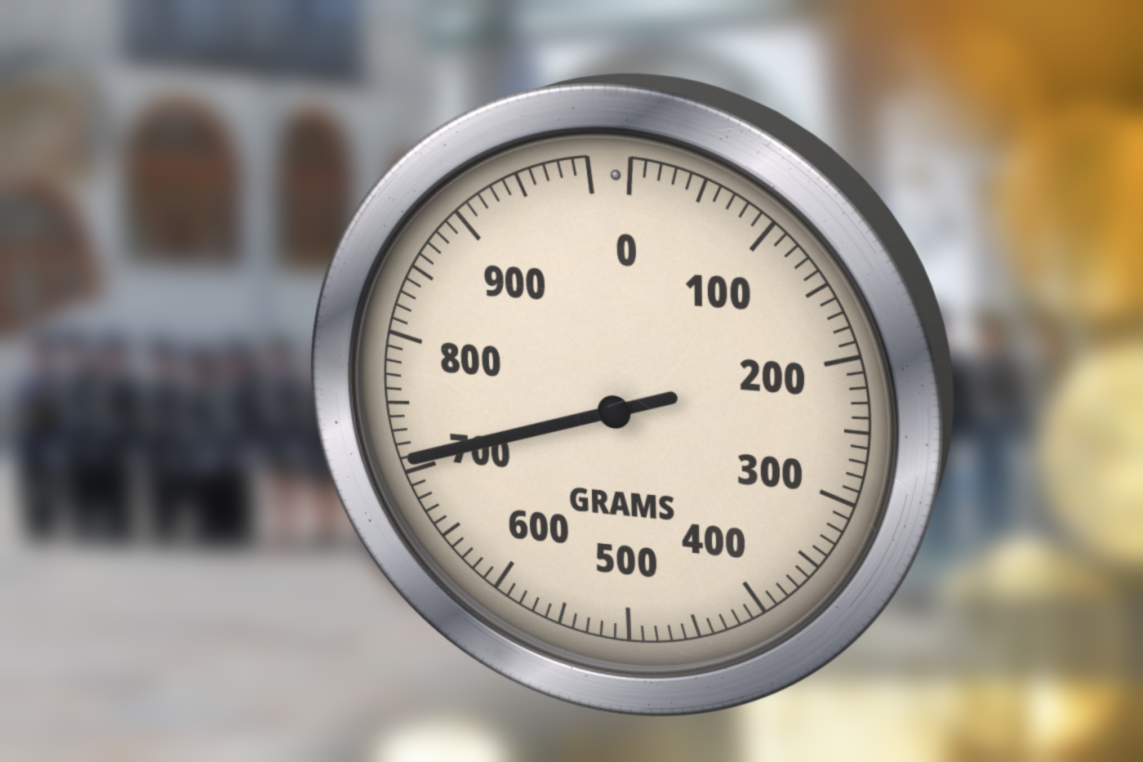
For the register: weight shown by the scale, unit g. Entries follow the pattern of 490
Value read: 710
